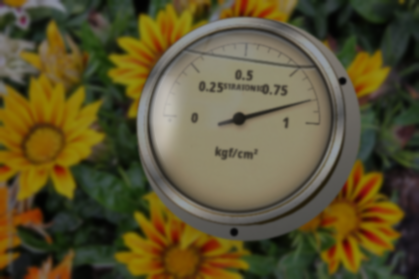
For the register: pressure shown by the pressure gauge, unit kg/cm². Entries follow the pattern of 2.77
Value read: 0.9
